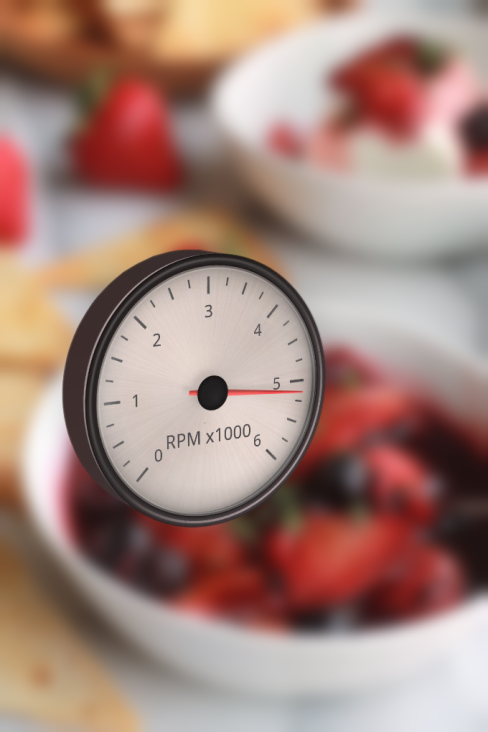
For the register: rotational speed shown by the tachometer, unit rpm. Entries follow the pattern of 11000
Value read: 5125
